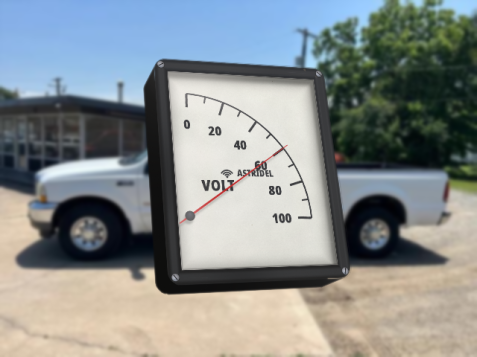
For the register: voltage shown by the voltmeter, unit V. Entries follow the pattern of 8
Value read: 60
